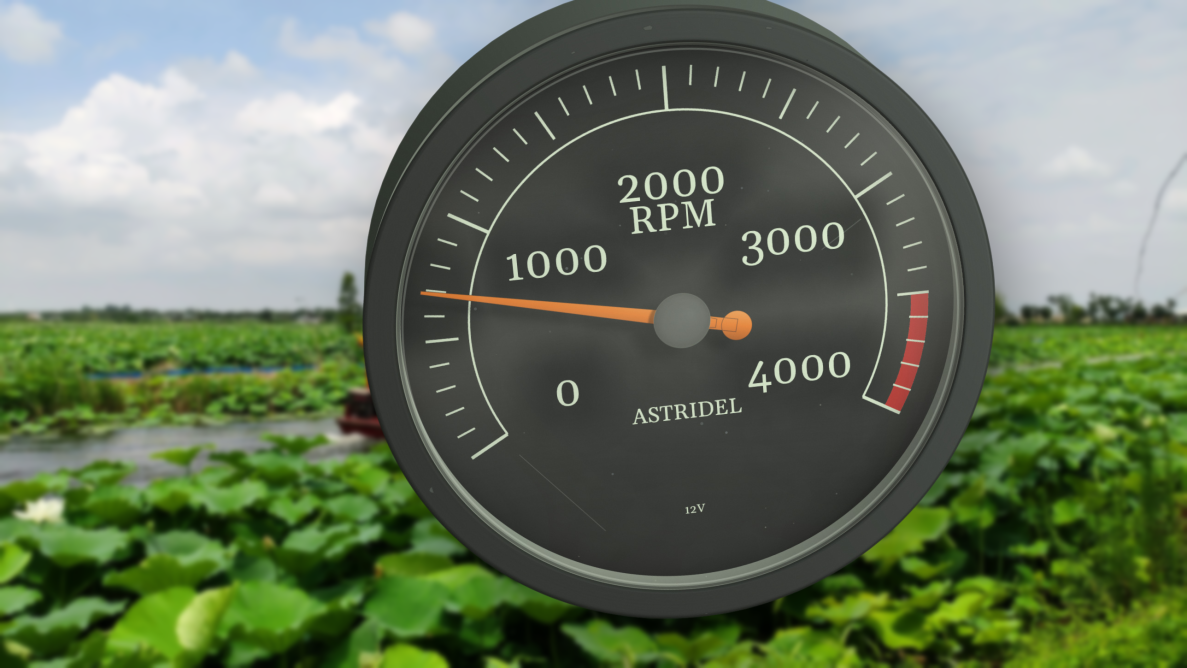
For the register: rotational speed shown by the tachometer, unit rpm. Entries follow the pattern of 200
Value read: 700
